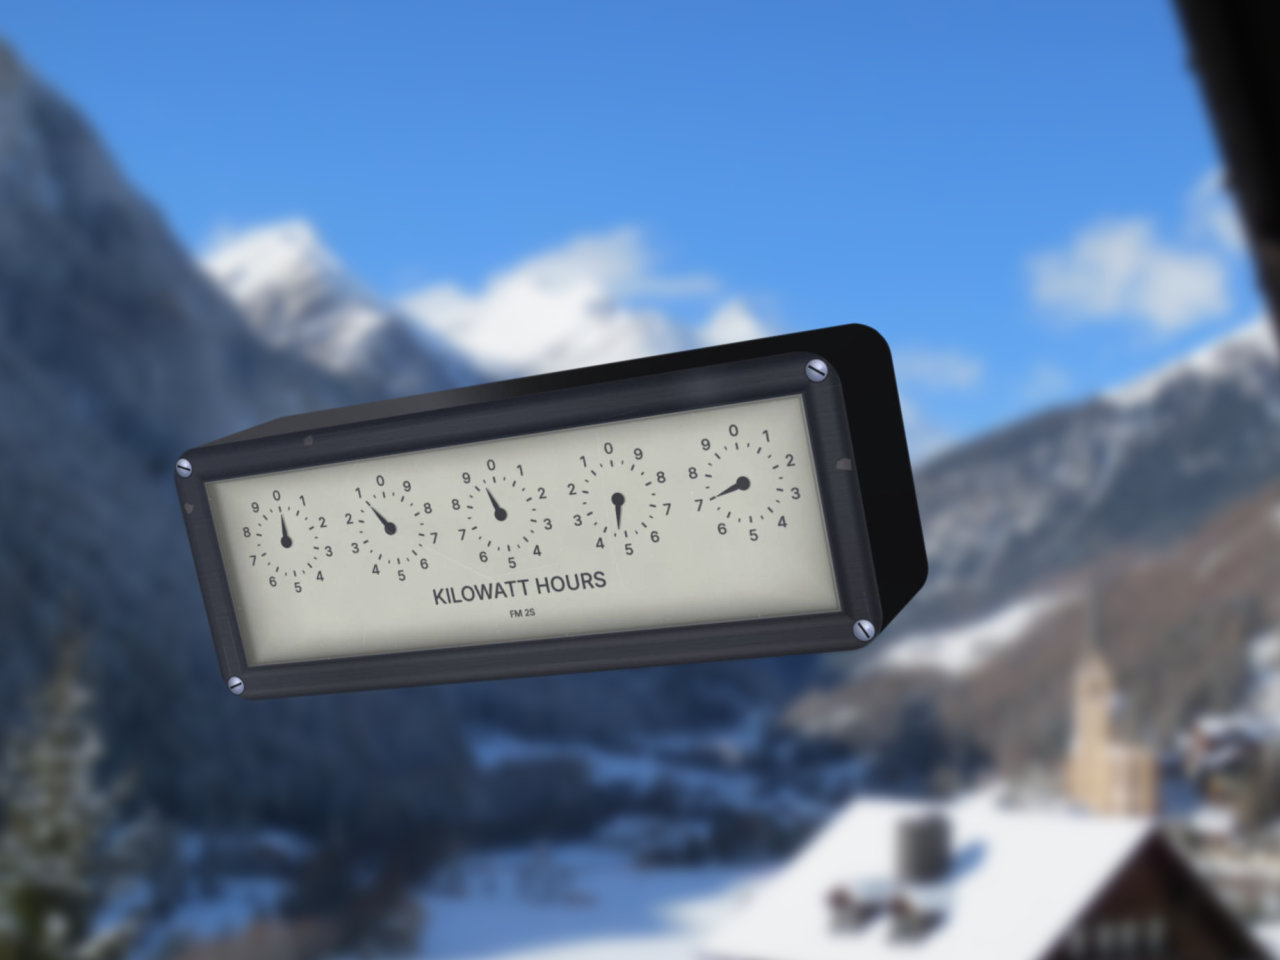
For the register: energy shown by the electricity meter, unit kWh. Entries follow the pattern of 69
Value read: 947
